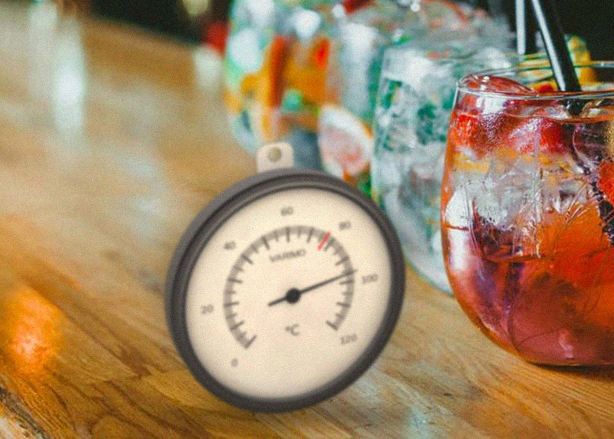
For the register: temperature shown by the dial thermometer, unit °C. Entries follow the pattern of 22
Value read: 95
